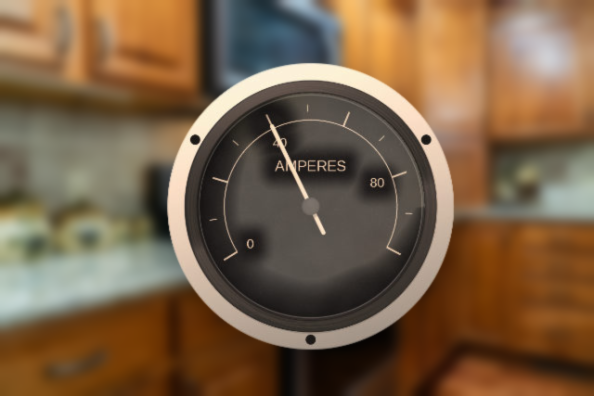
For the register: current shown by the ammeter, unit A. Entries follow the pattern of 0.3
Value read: 40
